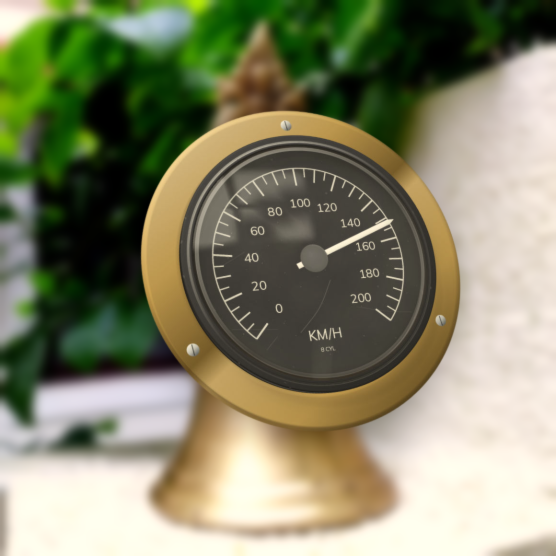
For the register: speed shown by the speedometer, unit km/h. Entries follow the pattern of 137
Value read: 152.5
